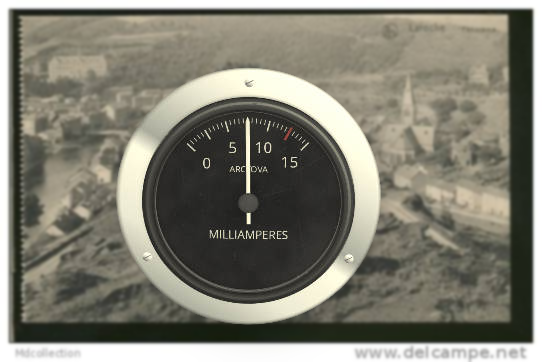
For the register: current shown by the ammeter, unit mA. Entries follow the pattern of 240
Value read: 7.5
